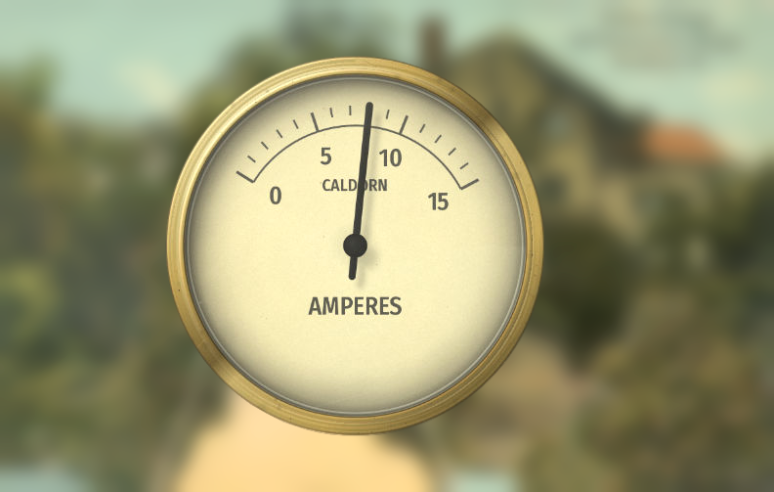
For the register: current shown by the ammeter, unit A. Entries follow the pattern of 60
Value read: 8
